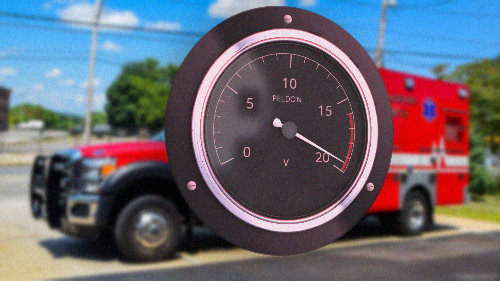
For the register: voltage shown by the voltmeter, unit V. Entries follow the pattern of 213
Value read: 19.5
